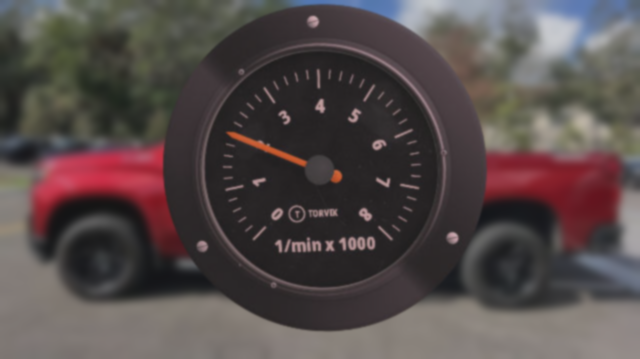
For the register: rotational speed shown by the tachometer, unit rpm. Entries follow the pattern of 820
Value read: 2000
